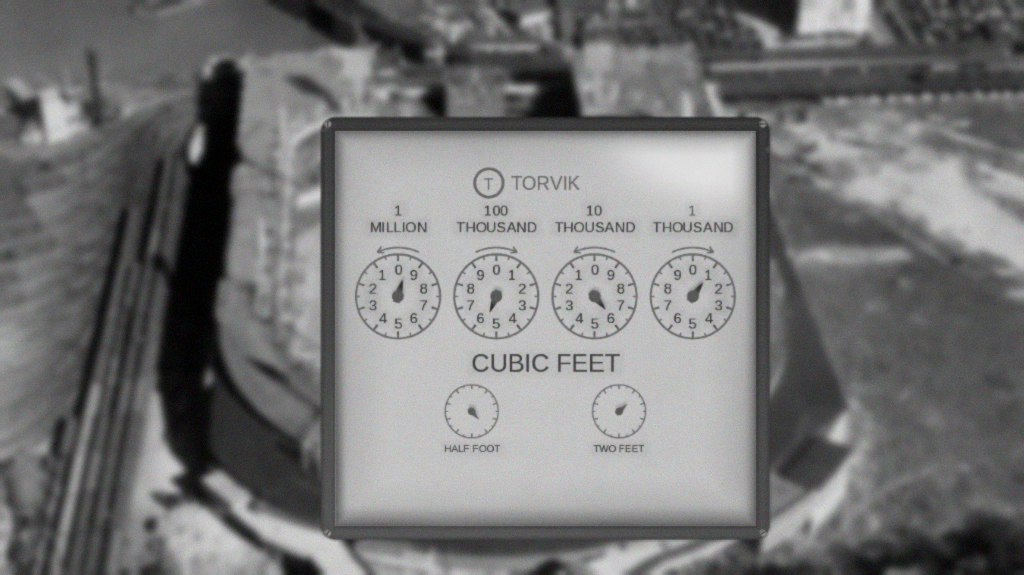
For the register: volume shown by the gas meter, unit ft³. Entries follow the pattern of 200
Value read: 956100
